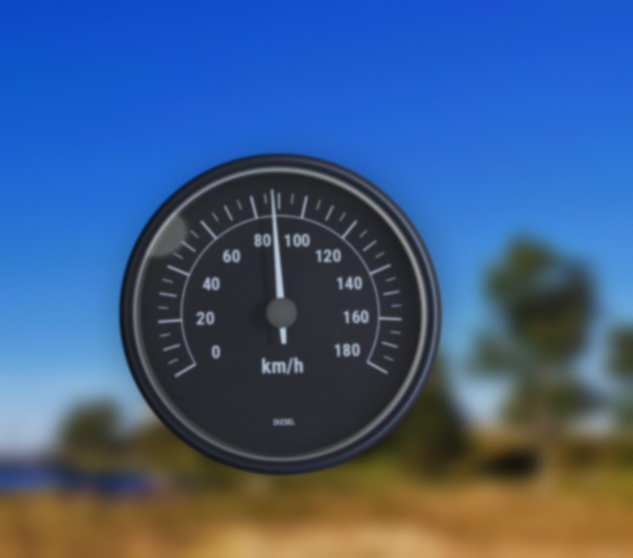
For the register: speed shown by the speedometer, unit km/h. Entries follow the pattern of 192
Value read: 87.5
